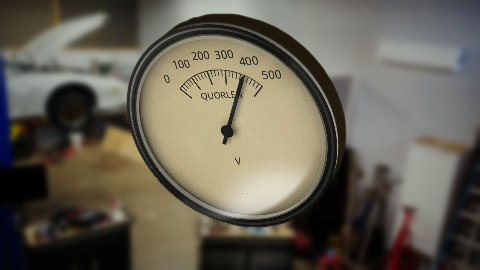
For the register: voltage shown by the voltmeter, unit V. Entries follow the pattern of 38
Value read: 400
